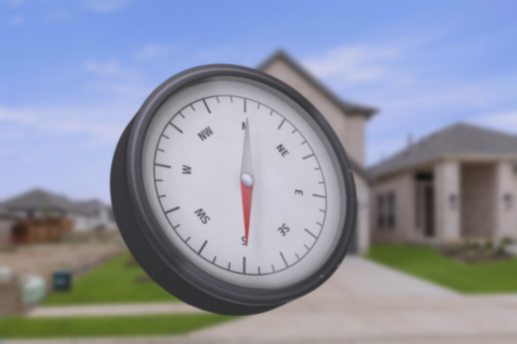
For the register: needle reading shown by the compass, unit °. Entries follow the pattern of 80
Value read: 180
